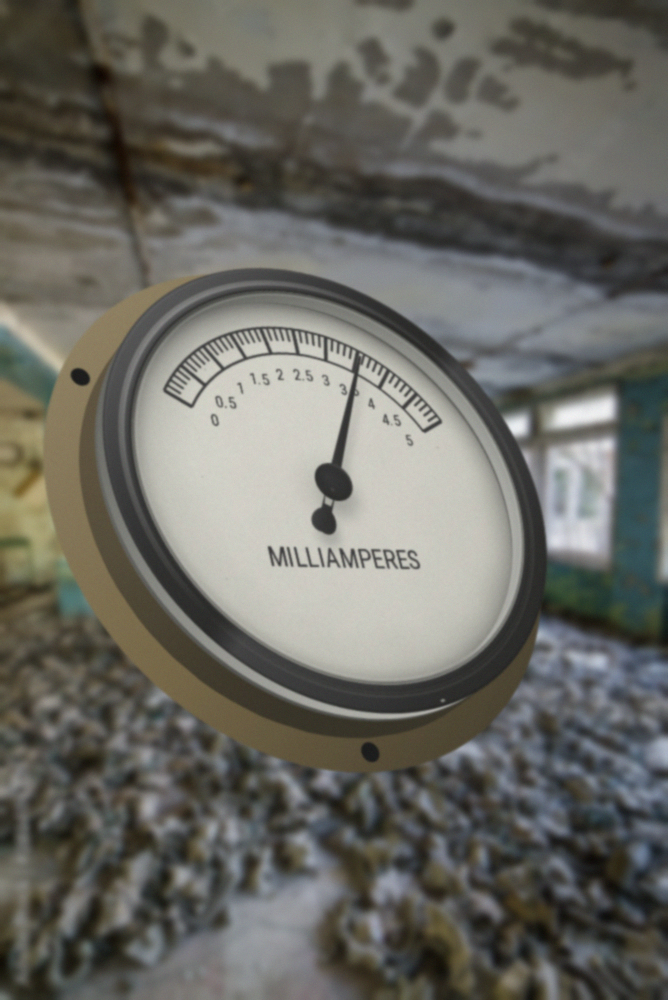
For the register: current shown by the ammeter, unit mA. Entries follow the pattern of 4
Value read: 3.5
